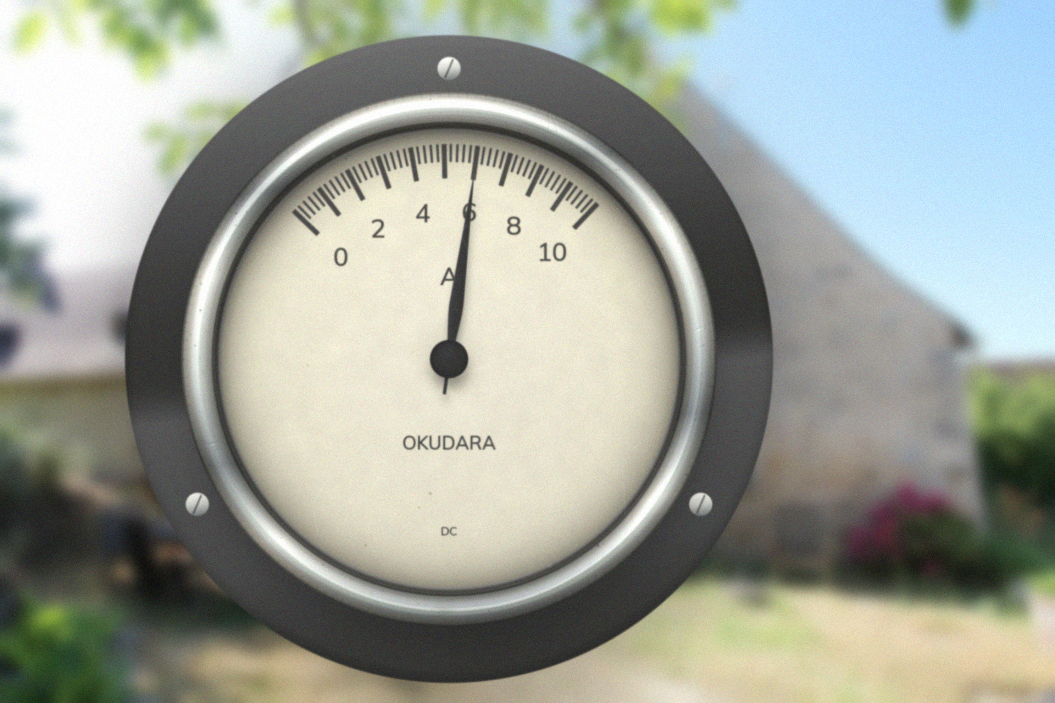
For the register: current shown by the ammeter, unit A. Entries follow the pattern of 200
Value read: 6
